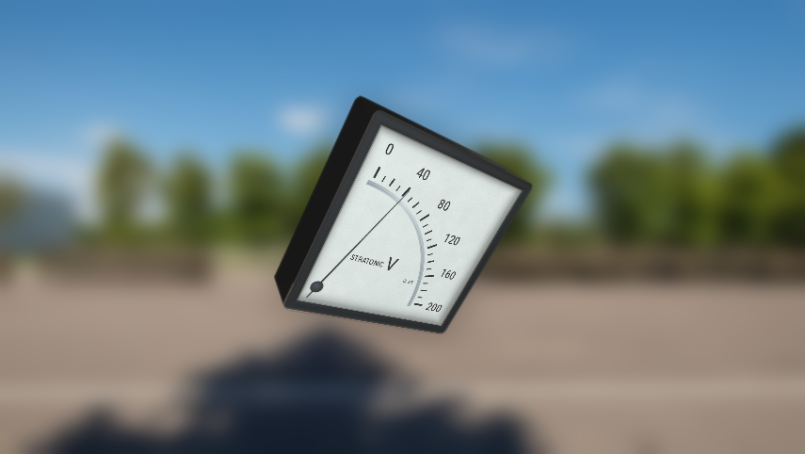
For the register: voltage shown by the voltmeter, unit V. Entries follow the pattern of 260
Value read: 40
